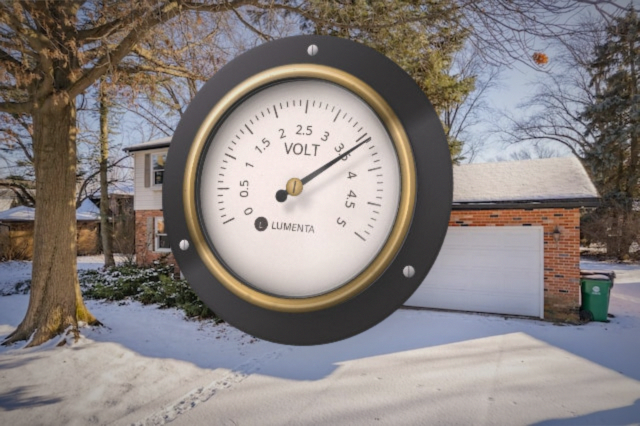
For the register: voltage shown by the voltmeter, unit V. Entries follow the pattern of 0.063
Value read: 3.6
